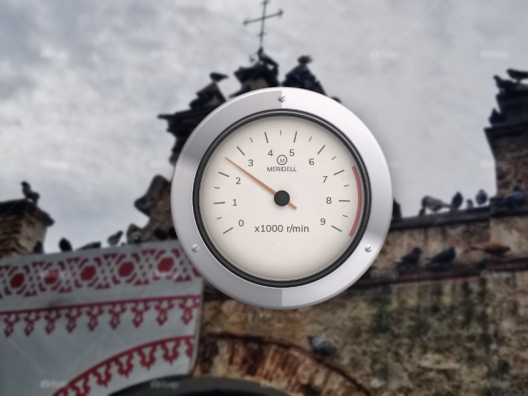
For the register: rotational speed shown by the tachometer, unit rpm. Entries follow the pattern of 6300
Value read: 2500
